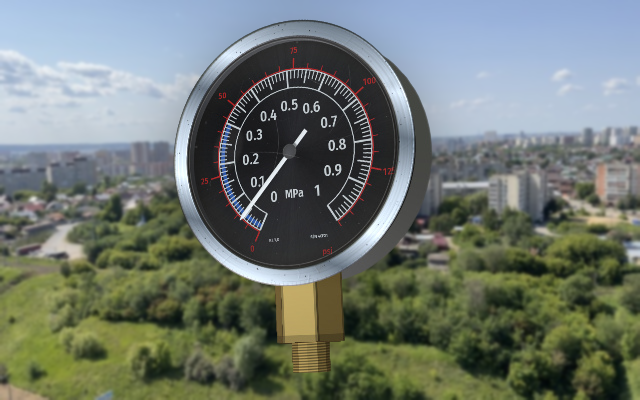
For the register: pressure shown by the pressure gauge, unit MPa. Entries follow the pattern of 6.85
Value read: 0.05
